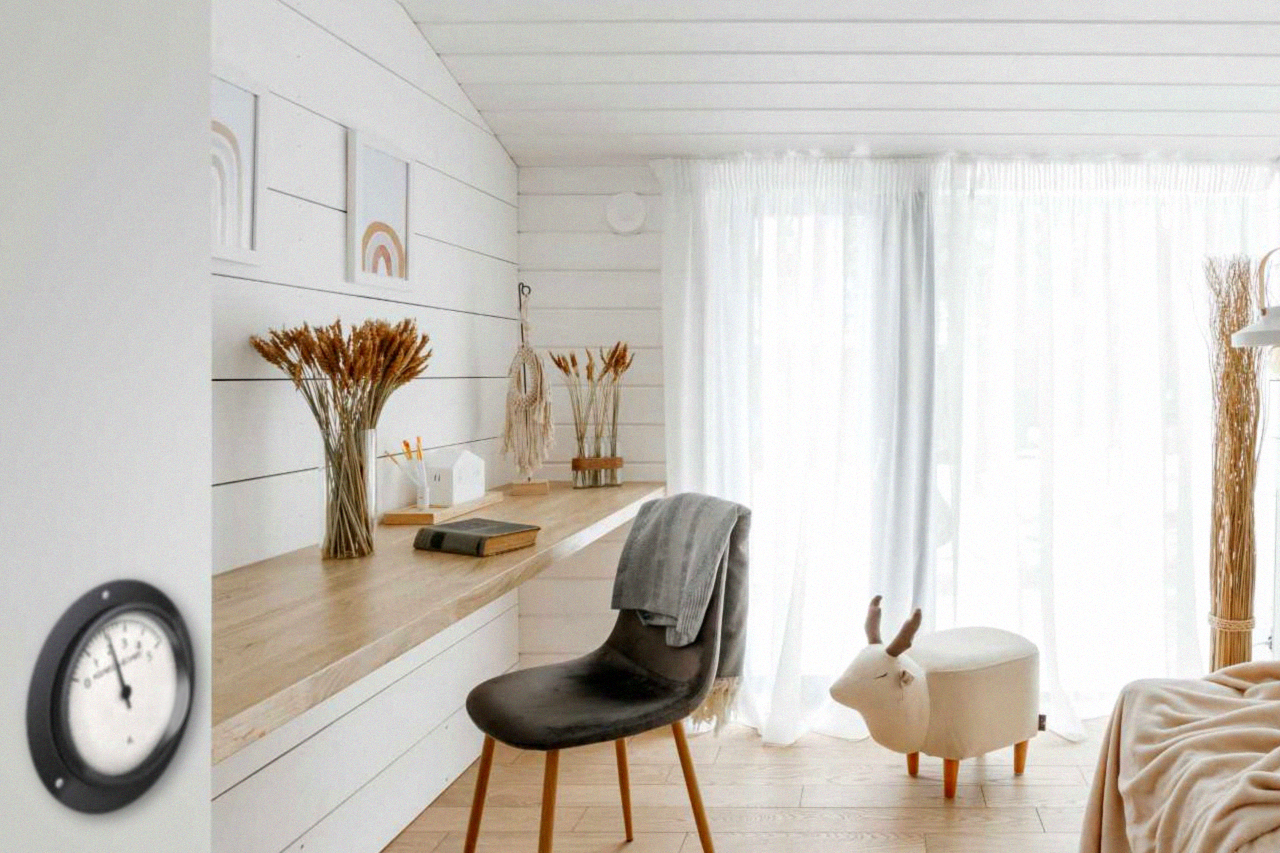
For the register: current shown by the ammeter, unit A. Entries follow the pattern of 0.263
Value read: 2
